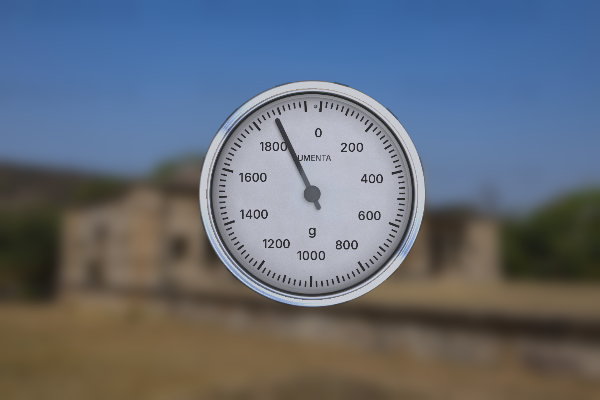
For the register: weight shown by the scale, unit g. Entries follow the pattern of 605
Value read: 1880
